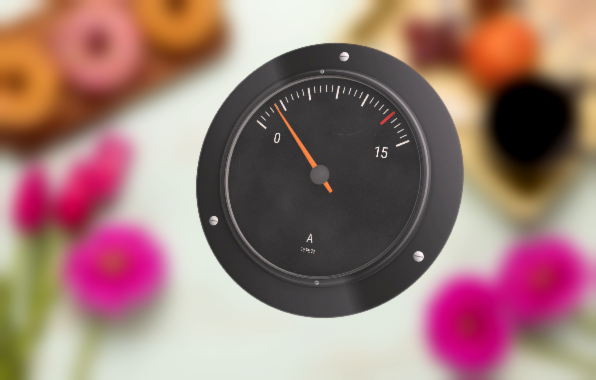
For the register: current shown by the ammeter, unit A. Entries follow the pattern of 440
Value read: 2
